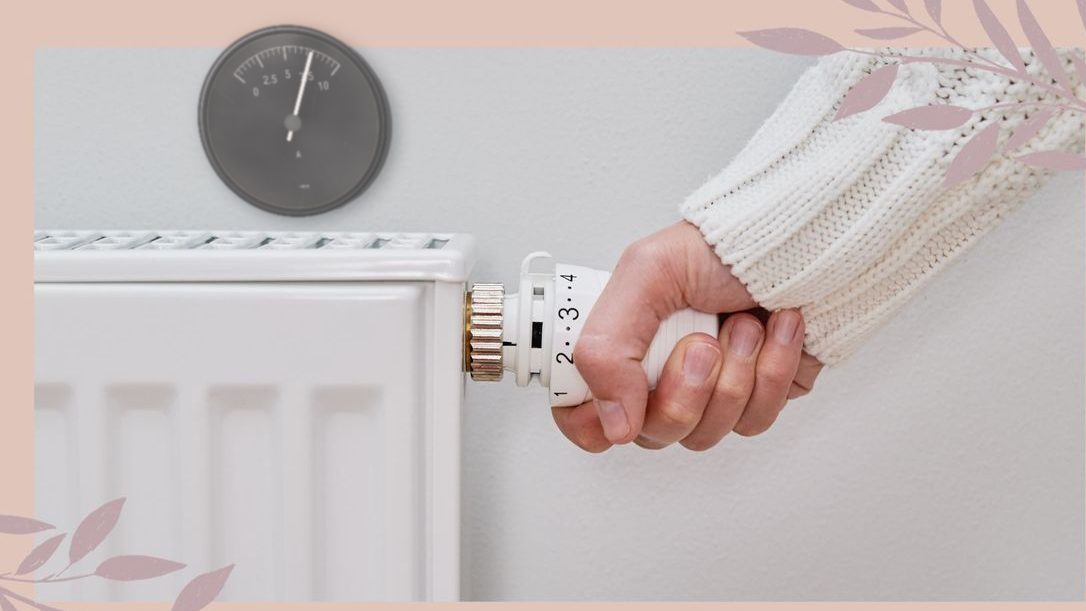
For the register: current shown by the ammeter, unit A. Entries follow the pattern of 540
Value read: 7.5
